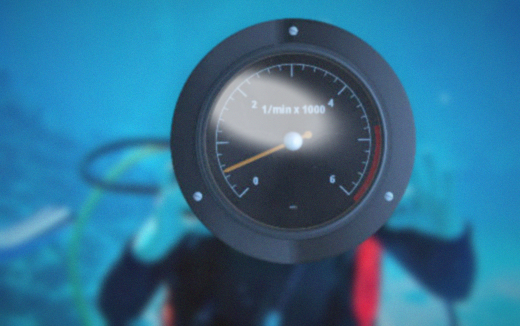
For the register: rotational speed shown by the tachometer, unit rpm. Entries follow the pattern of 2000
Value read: 500
